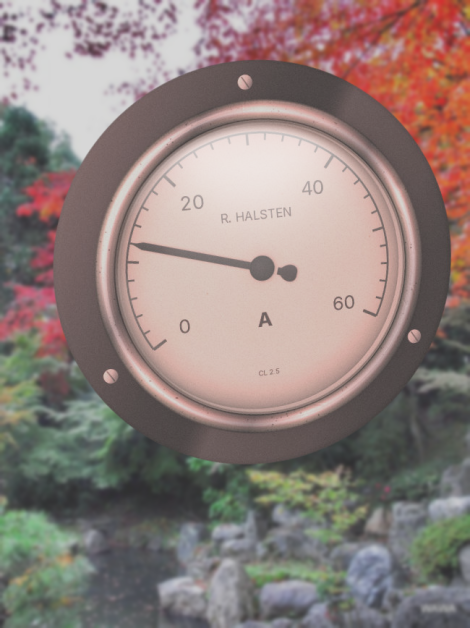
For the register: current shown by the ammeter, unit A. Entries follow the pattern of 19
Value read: 12
